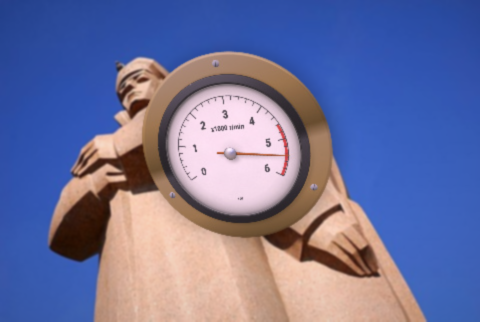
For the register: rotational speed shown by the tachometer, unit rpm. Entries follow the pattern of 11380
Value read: 5400
